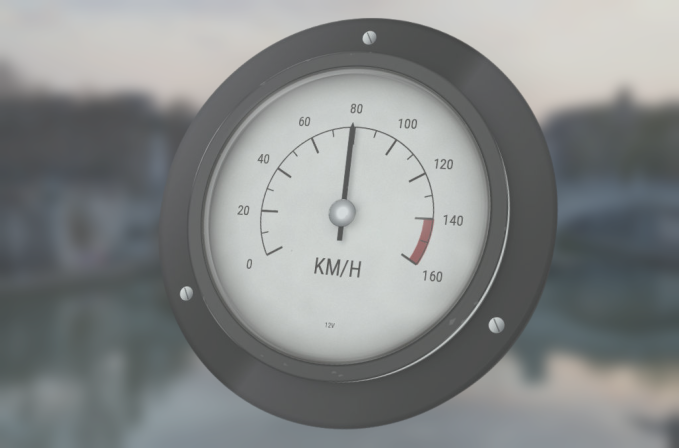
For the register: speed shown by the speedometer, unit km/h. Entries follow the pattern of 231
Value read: 80
